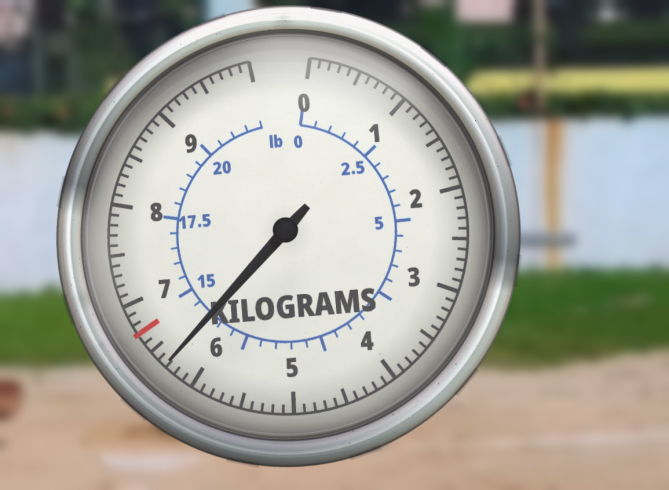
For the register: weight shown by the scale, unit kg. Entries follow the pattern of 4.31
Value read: 6.3
